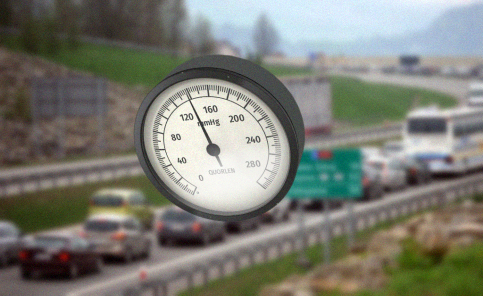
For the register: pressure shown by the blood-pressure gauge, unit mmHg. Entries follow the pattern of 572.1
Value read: 140
